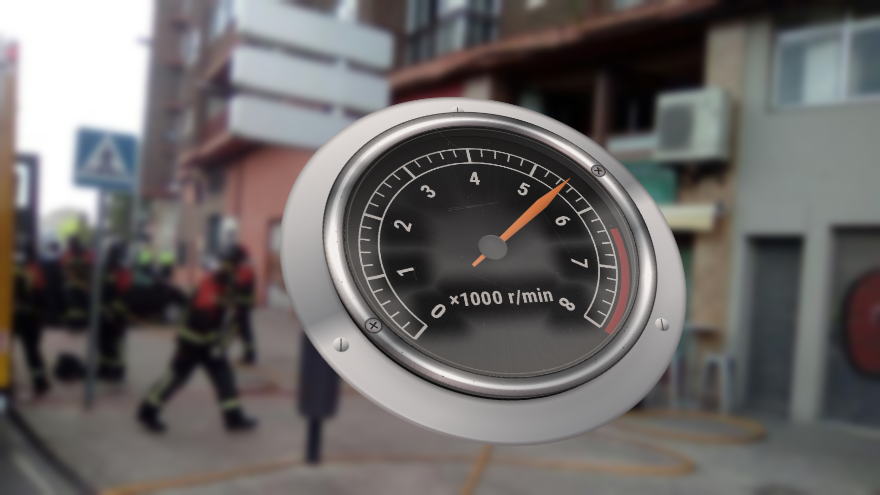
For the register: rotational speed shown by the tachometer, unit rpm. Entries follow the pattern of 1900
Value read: 5500
